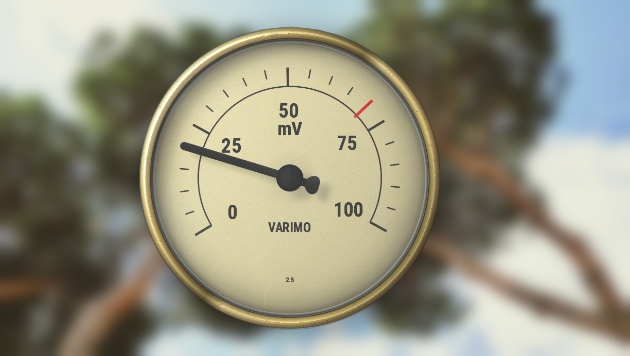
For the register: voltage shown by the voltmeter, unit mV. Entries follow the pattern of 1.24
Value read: 20
